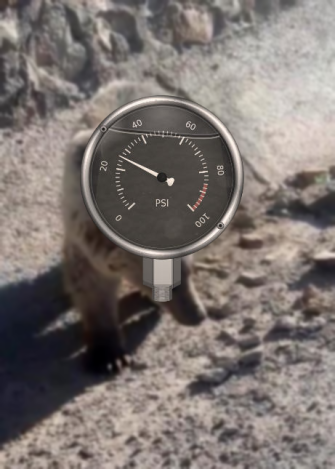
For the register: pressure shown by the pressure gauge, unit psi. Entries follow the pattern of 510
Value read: 26
